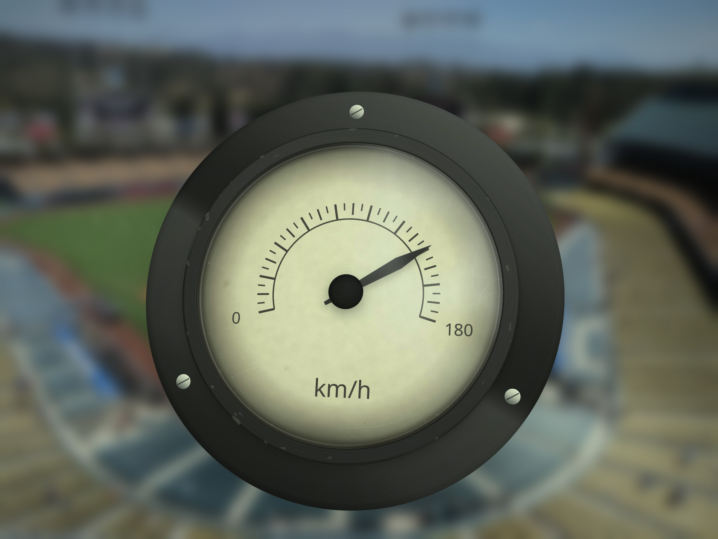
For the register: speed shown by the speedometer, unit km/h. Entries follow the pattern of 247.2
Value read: 140
